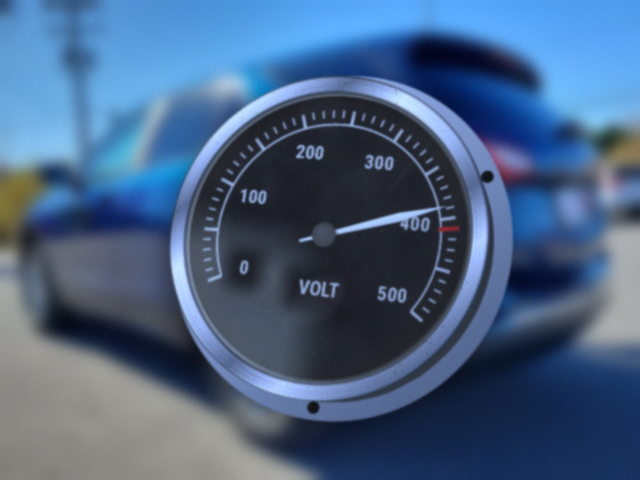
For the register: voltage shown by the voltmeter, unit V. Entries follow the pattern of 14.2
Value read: 390
